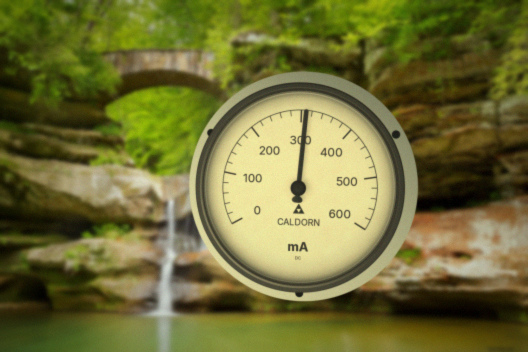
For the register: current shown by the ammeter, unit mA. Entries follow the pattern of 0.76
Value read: 310
